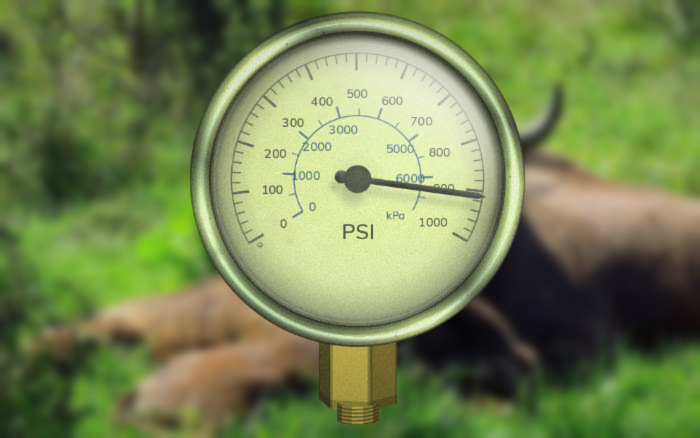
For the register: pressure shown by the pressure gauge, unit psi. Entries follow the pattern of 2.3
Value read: 910
